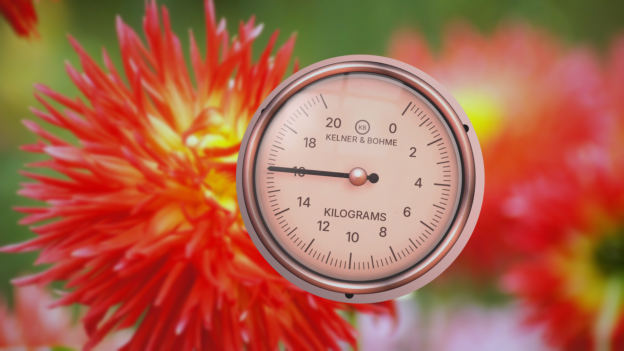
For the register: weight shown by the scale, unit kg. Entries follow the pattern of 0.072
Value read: 16
